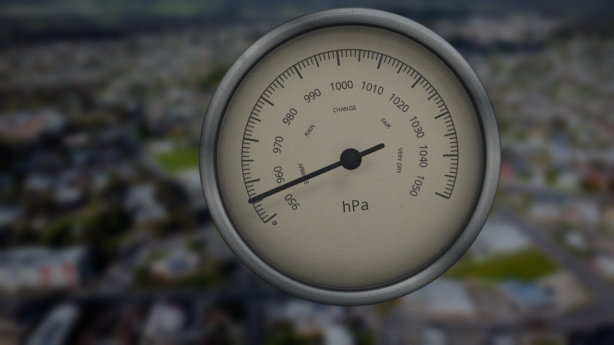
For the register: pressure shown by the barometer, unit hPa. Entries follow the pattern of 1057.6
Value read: 956
